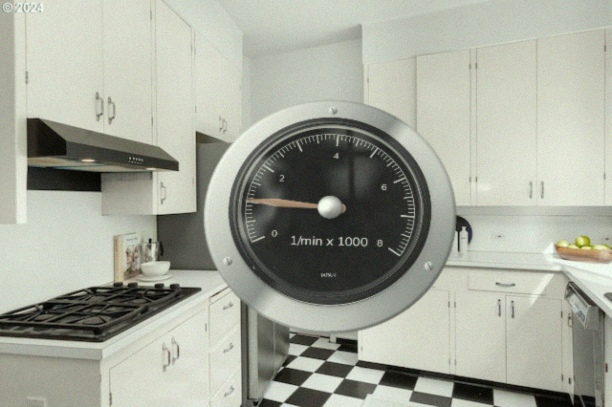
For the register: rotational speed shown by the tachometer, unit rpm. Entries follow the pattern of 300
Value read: 1000
